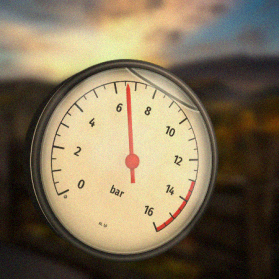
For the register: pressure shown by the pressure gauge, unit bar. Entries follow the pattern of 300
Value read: 6.5
